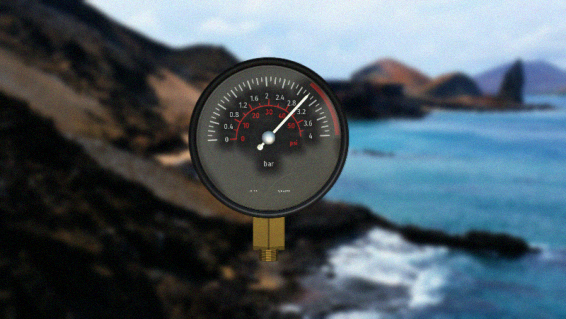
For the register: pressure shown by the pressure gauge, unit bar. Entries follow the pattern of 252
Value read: 3
